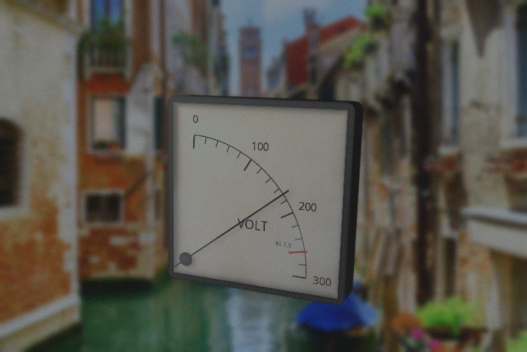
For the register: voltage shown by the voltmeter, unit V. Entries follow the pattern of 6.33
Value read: 170
